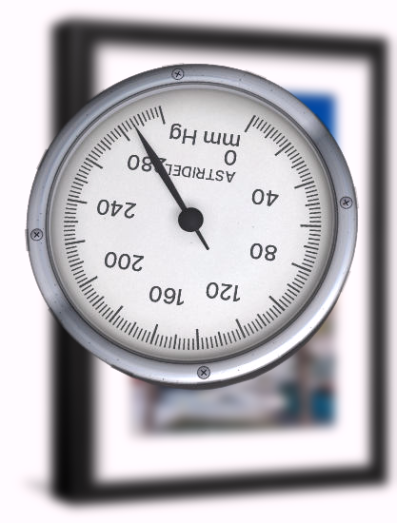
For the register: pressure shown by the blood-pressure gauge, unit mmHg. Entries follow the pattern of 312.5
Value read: 286
